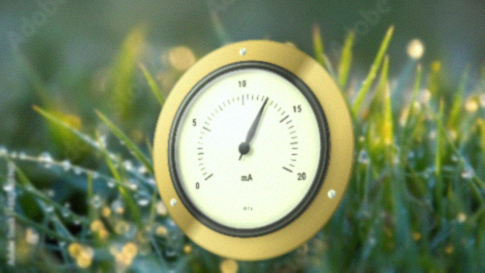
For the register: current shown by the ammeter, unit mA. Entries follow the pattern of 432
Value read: 12.5
